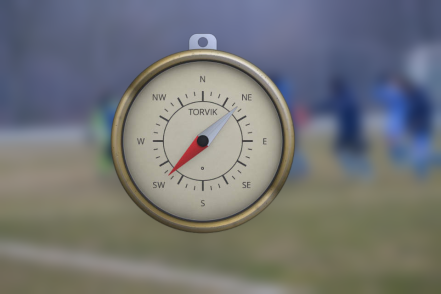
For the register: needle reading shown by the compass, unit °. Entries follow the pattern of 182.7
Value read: 225
